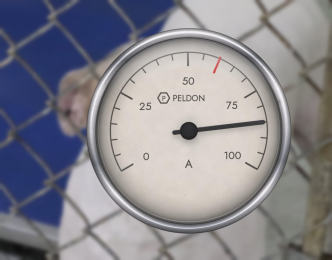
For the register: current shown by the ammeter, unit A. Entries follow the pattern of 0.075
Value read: 85
